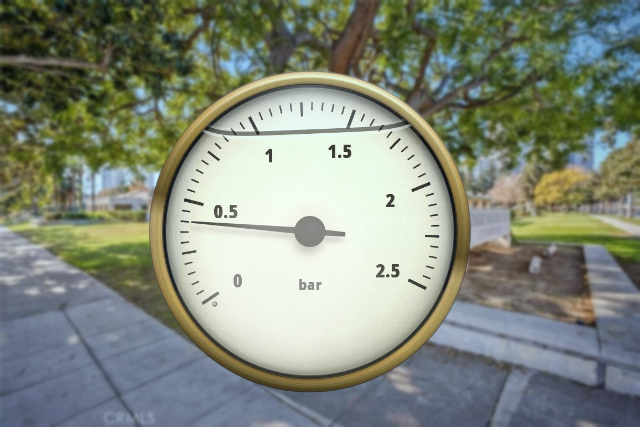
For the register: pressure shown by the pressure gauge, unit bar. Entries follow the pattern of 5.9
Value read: 0.4
